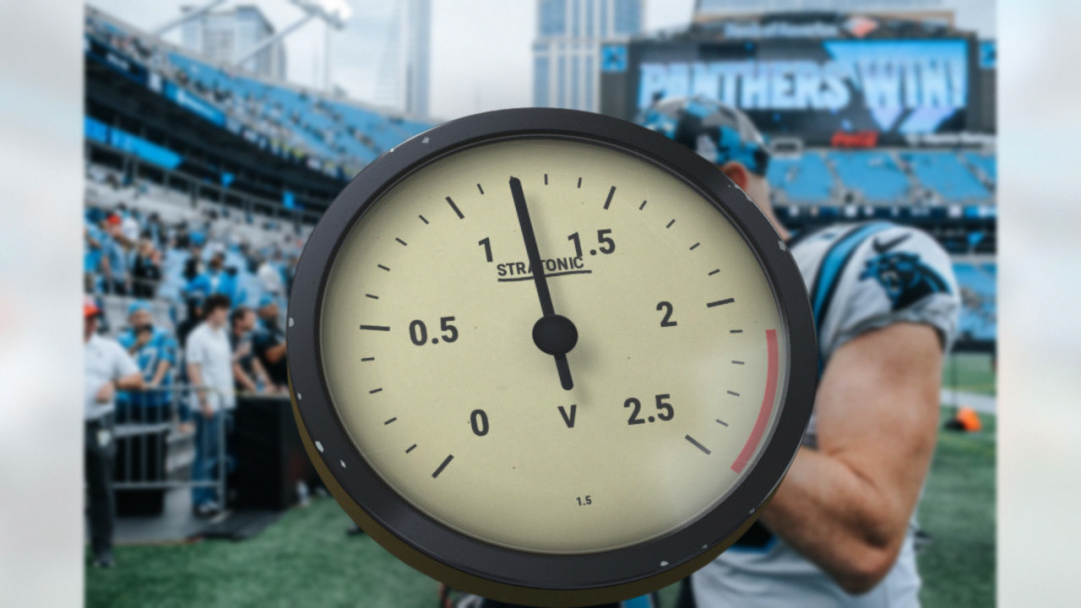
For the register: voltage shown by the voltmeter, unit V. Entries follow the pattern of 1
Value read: 1.2
